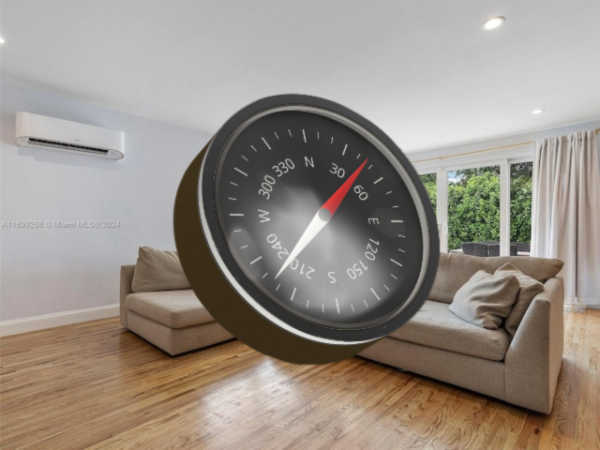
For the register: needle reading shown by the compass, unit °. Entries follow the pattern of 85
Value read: 45
